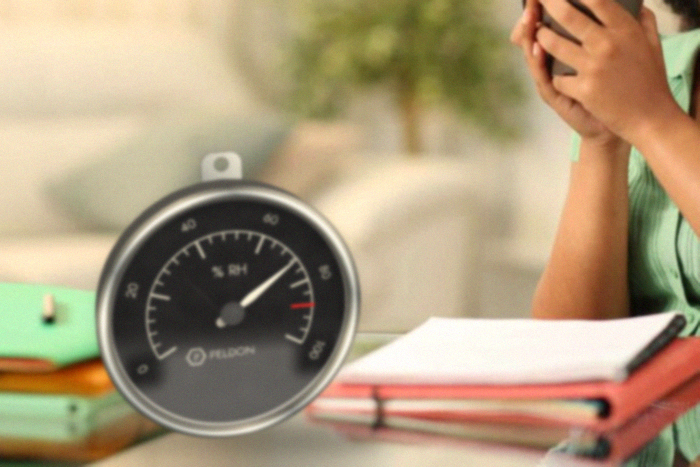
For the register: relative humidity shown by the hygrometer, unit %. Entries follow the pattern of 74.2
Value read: 72
